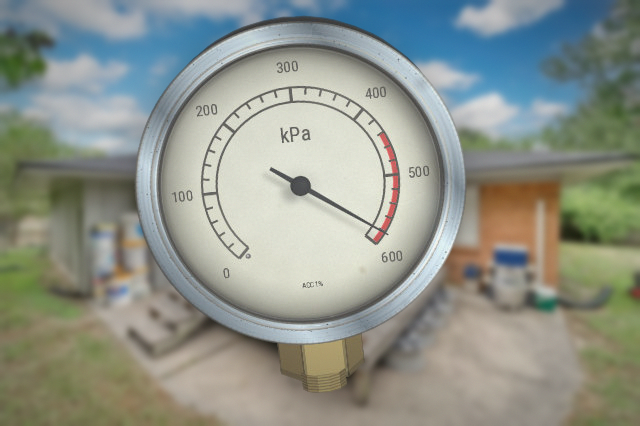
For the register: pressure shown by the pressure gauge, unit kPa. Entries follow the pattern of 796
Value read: 580
